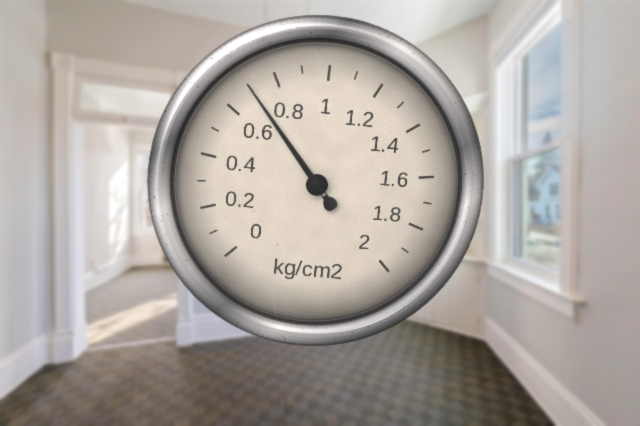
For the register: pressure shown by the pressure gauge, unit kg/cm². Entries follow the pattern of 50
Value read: 0.7
